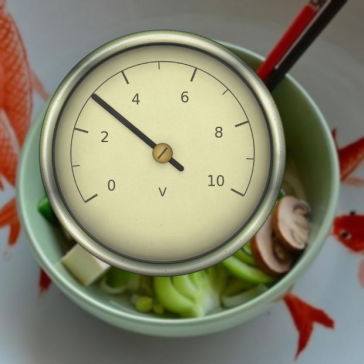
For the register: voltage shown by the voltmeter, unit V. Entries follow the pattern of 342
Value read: 3
